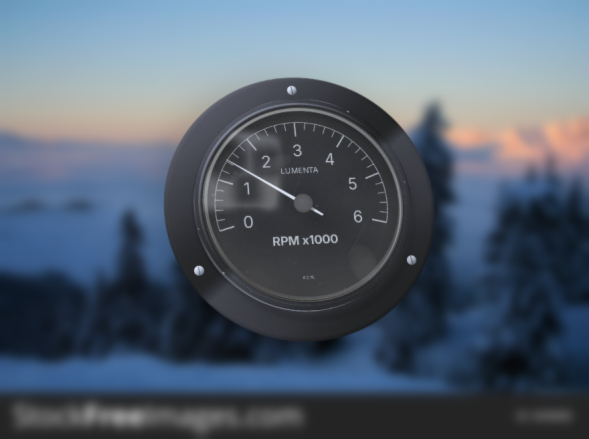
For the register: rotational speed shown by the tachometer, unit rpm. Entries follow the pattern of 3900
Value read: 1400
